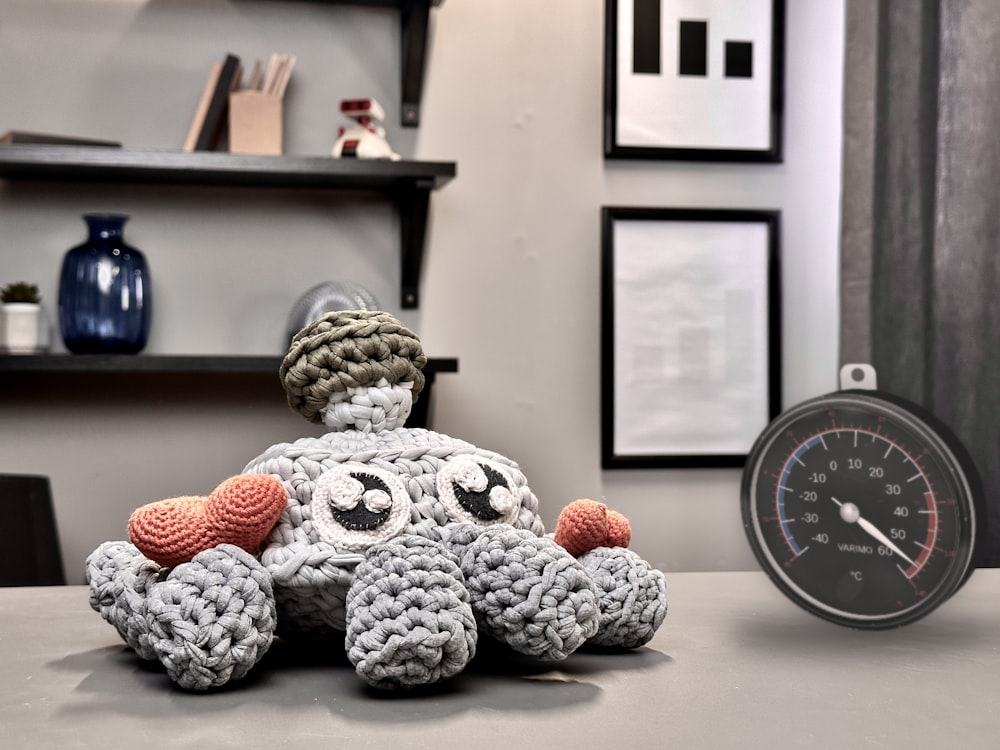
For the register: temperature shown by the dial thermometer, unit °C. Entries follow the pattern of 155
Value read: 55
